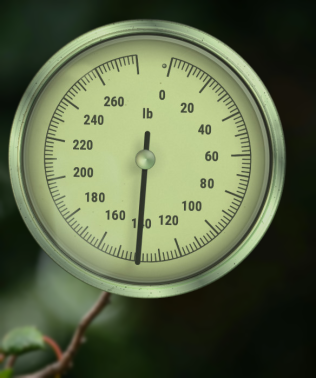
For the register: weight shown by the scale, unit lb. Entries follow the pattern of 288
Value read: 140
